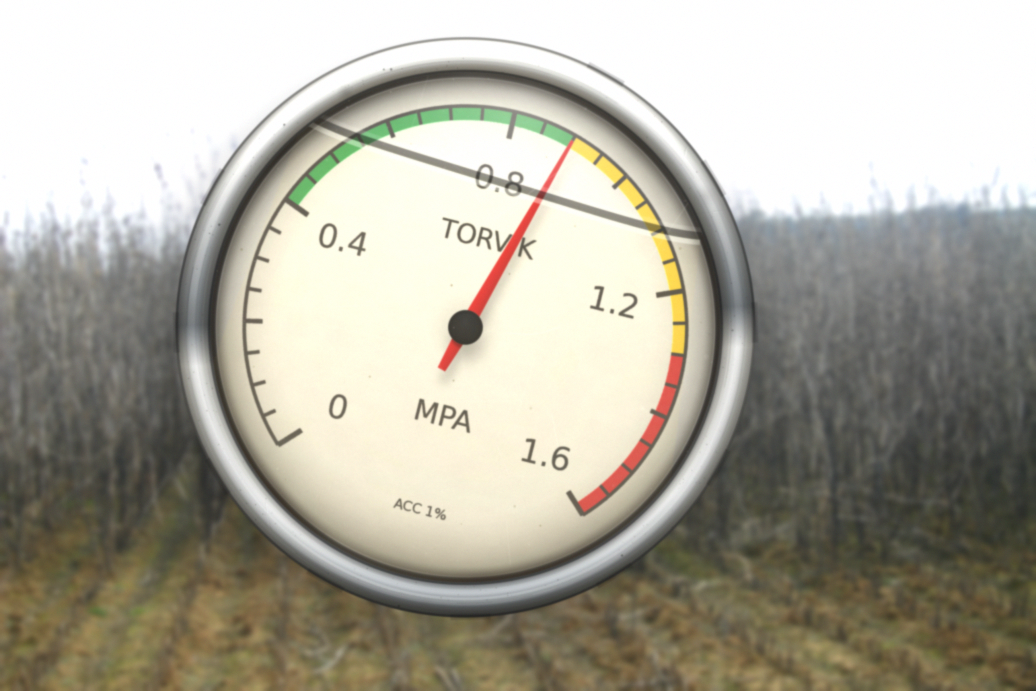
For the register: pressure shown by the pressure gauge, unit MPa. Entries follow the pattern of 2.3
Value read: 0.9
